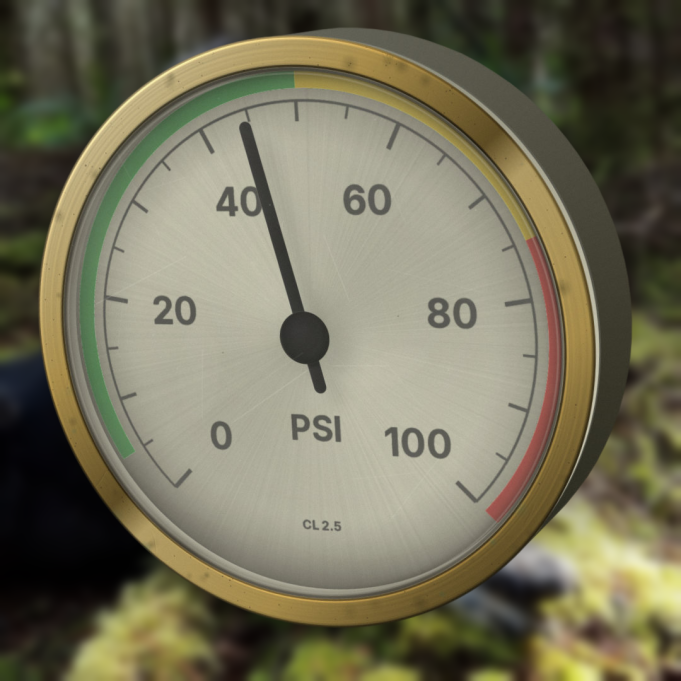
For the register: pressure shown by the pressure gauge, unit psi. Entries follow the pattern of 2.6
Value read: 45
